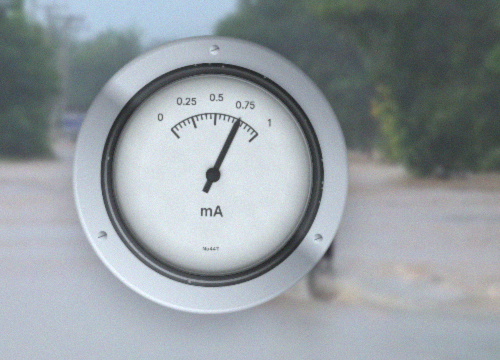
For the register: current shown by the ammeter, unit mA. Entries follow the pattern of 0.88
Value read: 0.75
